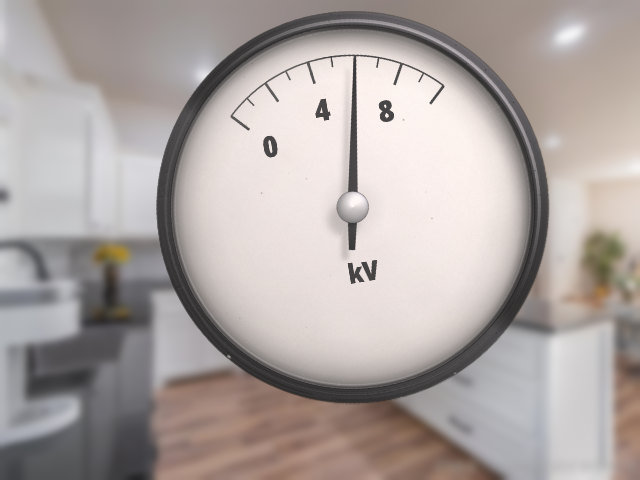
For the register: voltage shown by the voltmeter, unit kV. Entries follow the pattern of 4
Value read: 6
